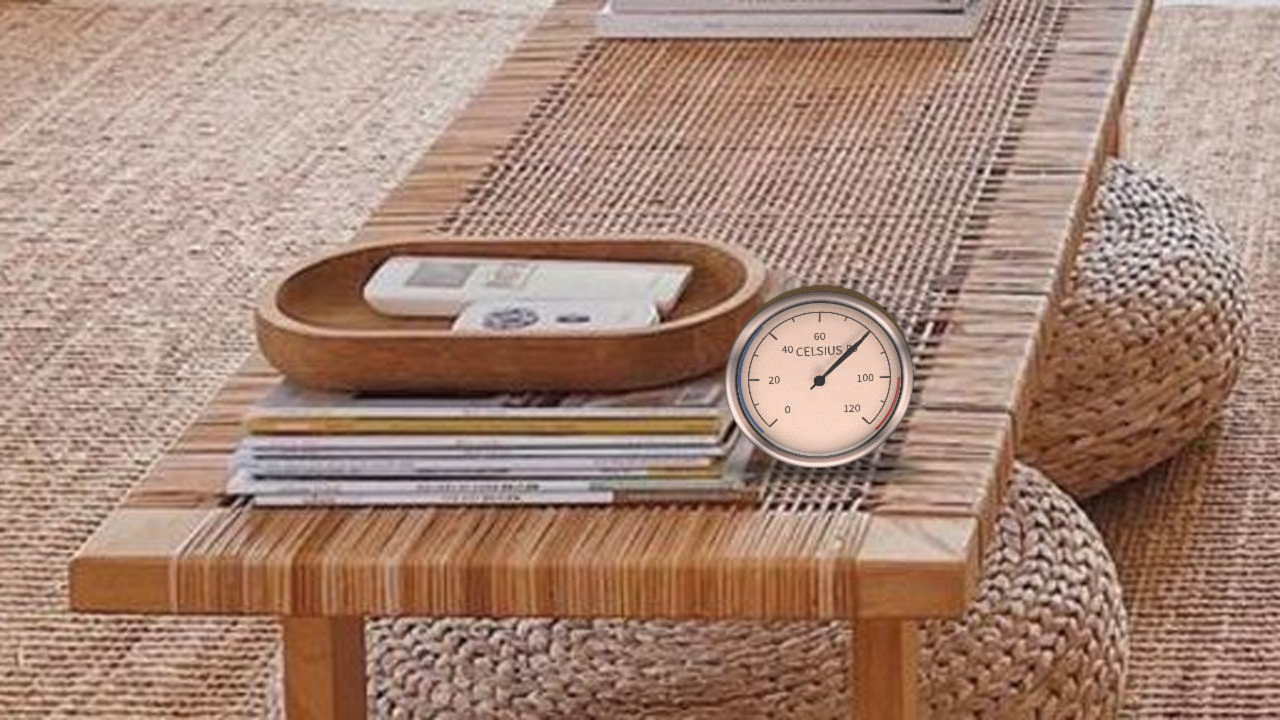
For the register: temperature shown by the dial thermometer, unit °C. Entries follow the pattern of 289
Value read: 80
